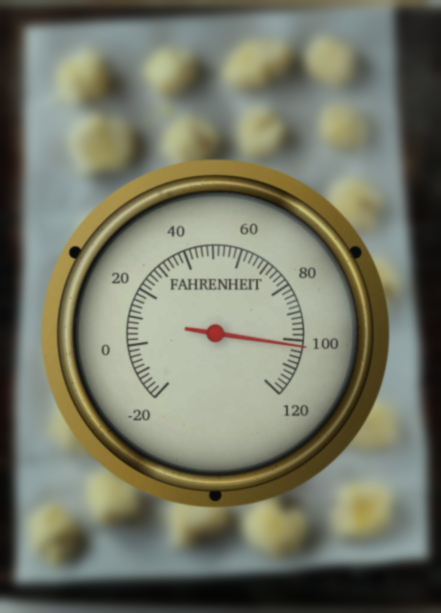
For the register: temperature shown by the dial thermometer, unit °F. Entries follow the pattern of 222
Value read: 102
